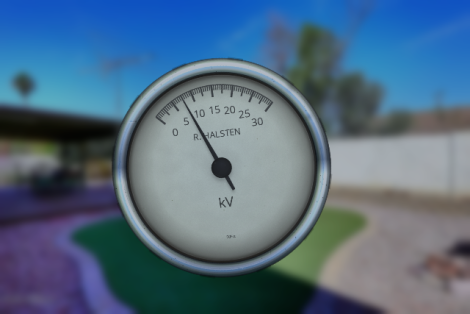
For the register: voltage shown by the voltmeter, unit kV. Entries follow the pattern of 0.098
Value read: 7.5
